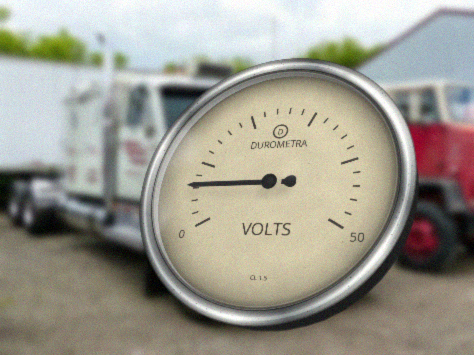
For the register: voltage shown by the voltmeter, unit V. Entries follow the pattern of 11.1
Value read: 6
